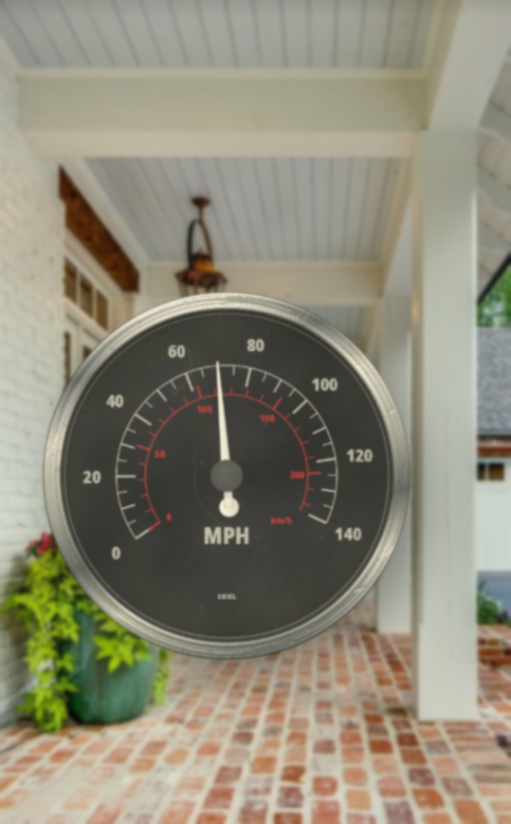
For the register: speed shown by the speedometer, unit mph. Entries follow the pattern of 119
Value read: 70
